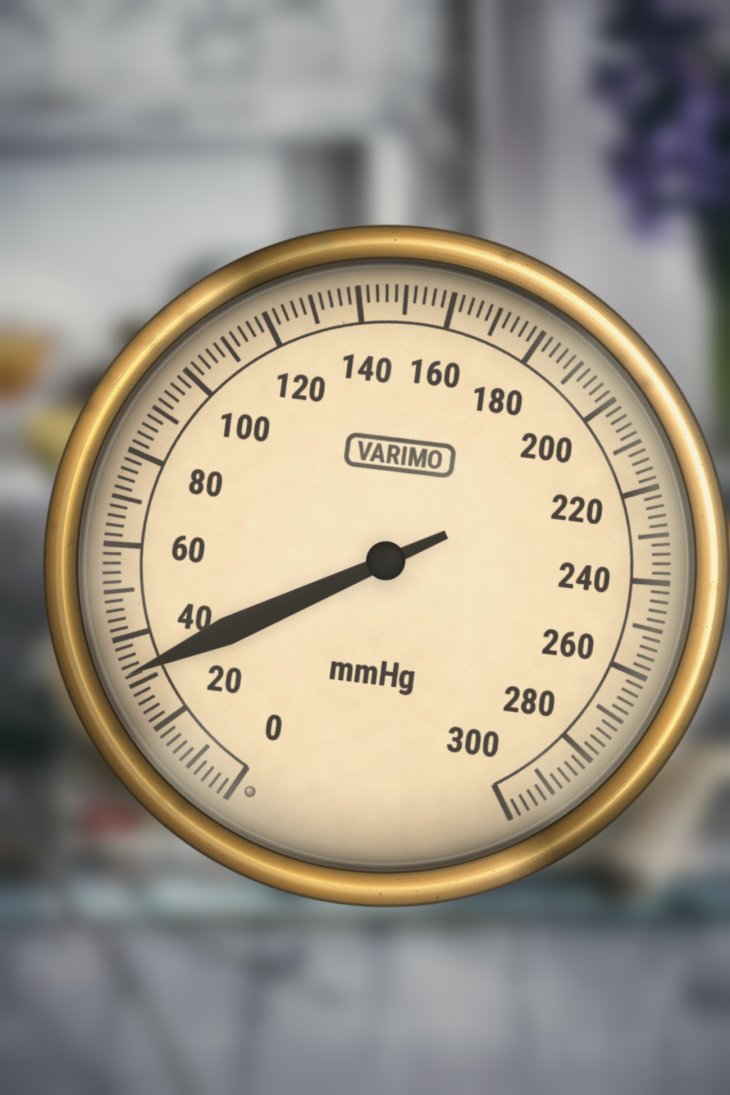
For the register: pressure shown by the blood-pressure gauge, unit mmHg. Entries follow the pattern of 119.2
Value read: 32
